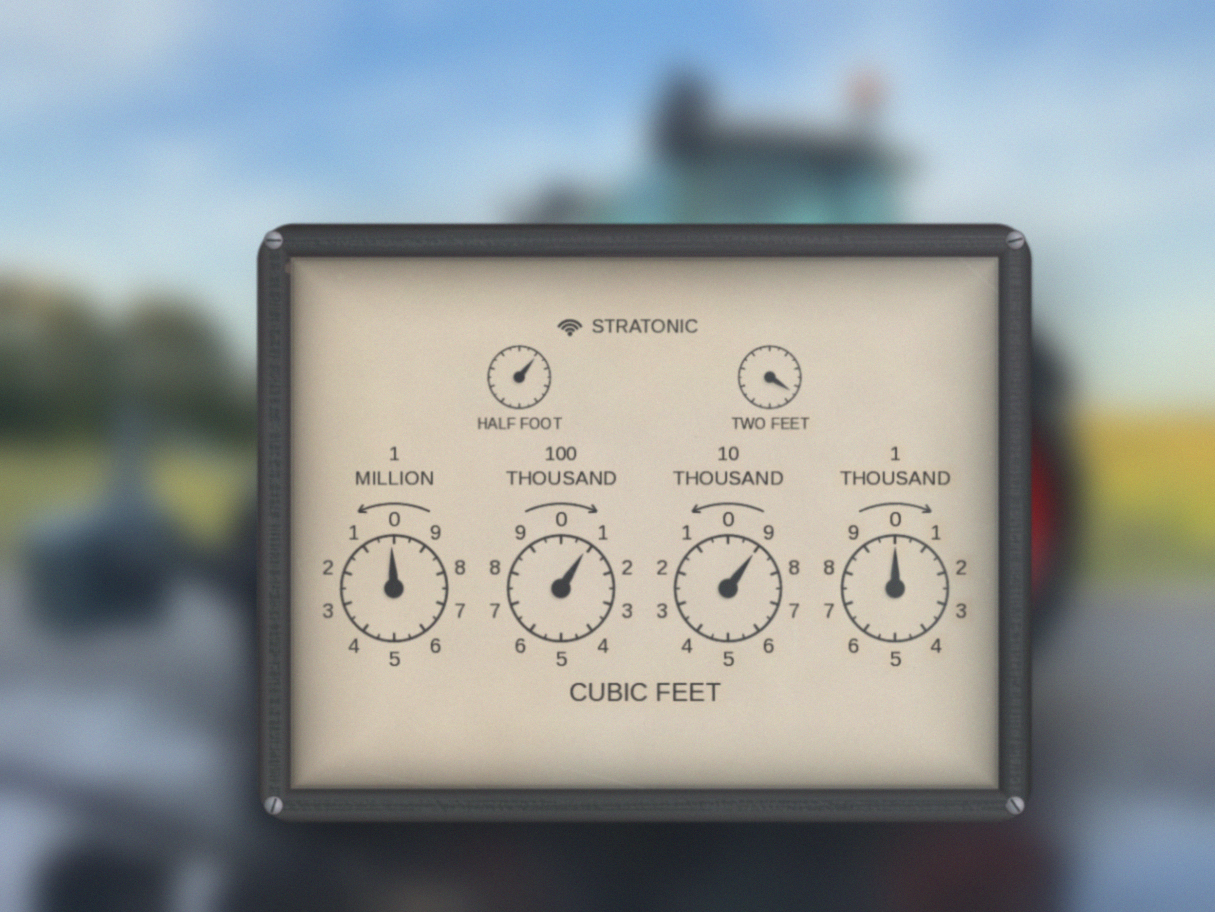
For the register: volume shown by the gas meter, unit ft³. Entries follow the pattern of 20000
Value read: 9000
